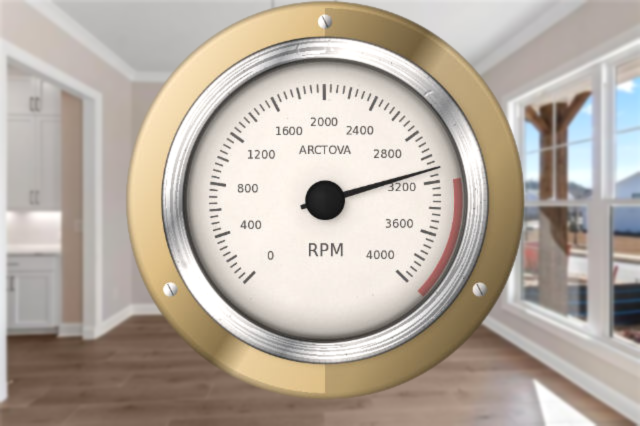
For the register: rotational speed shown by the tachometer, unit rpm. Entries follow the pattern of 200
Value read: 3100
